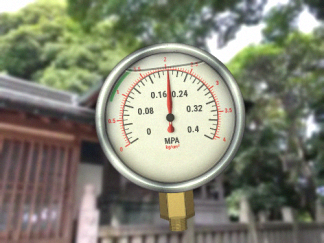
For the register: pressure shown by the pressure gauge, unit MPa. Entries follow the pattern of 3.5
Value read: 0.2
